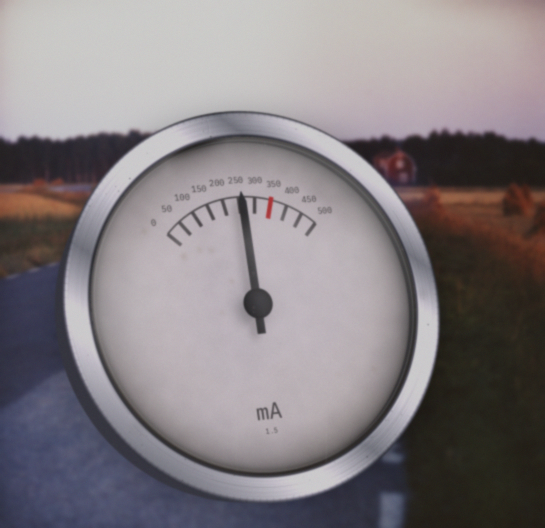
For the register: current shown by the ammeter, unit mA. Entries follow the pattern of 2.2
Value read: 250
